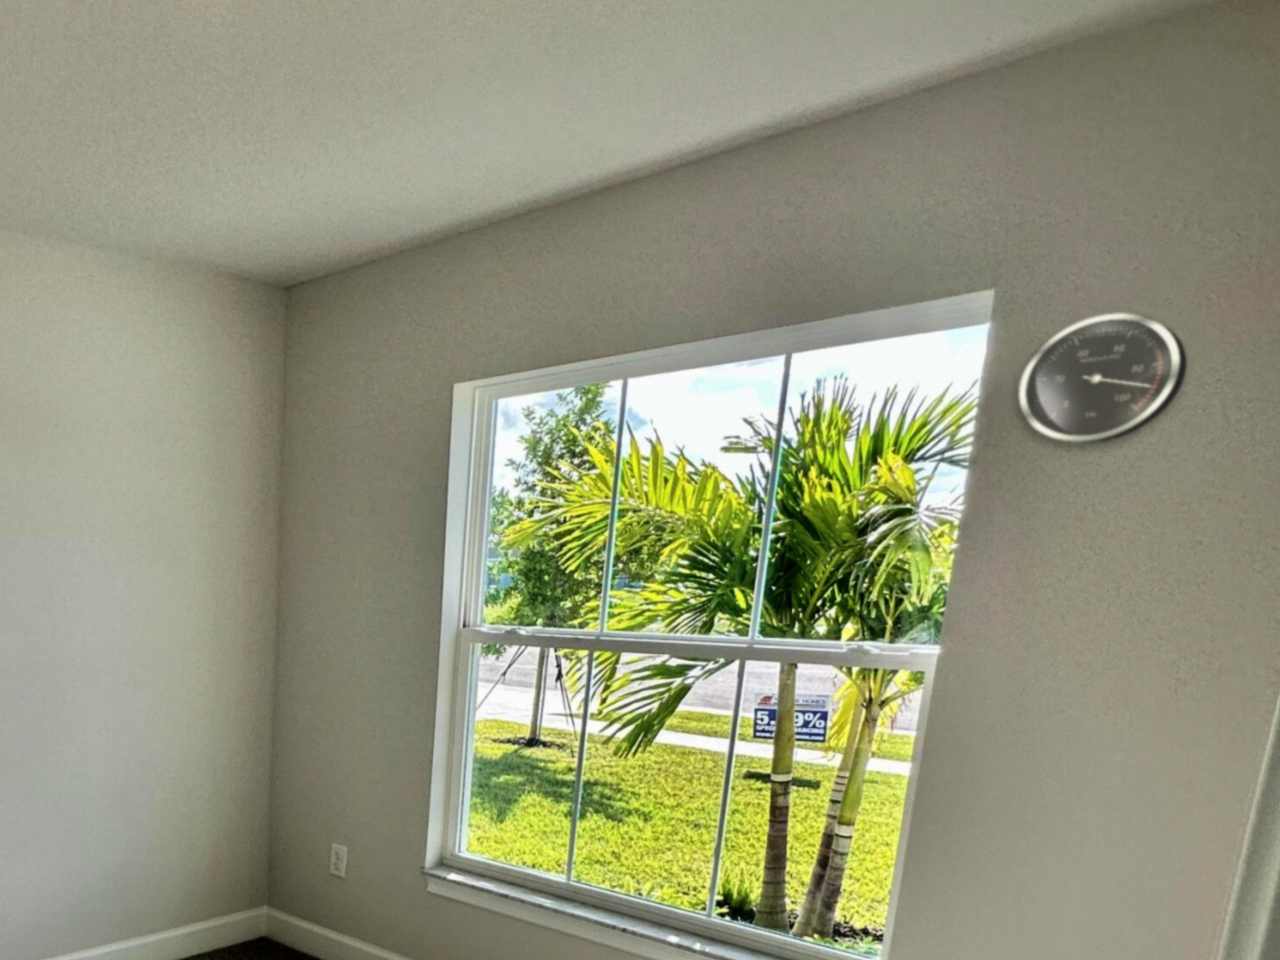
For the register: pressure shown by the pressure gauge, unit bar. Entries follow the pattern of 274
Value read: 90
